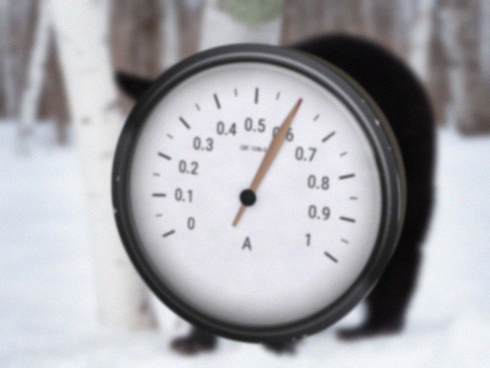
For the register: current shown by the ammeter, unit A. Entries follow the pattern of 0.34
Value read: 0.6
